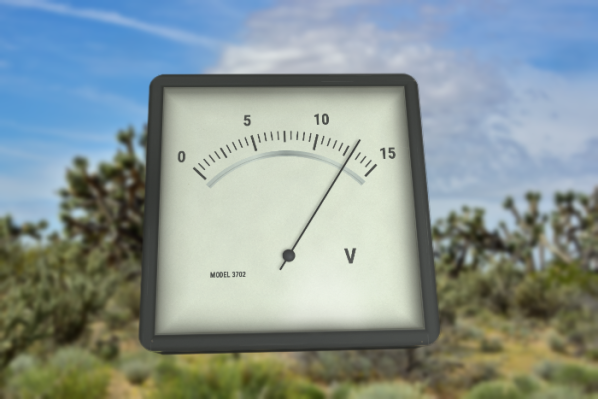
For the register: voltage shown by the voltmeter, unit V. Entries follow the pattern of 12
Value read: 13
